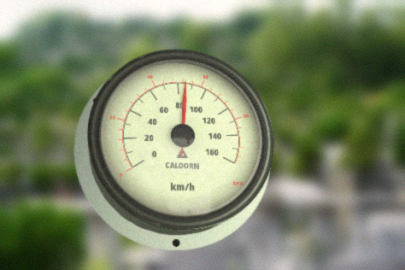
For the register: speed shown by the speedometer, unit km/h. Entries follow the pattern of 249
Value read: 85
